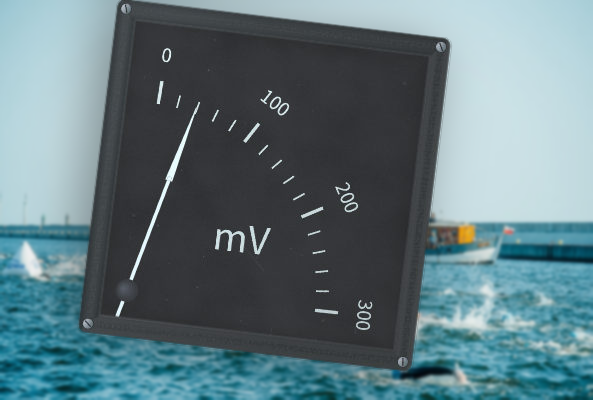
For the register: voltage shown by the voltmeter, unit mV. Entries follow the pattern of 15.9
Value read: 40
